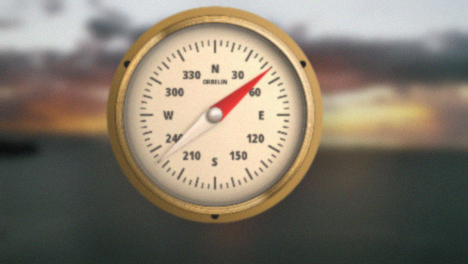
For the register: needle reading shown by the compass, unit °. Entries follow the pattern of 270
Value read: 50
